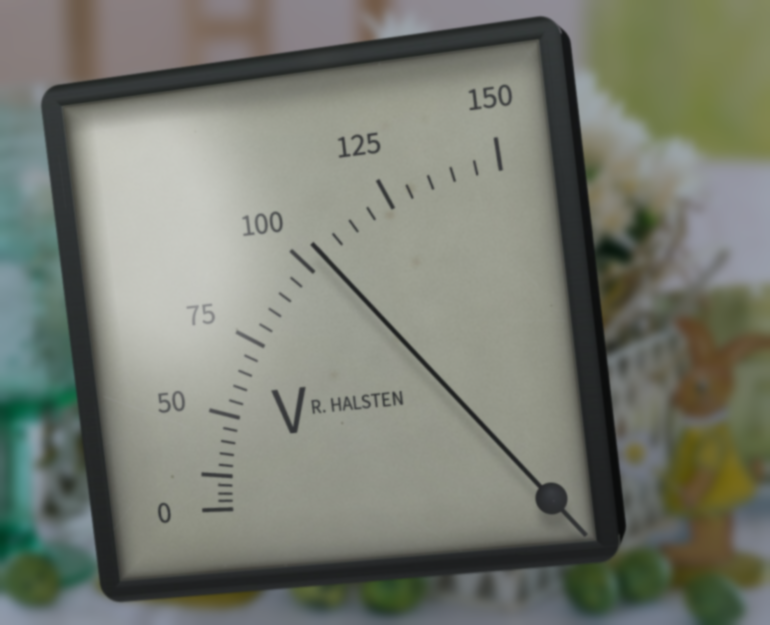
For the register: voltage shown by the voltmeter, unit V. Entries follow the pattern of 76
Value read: 105
